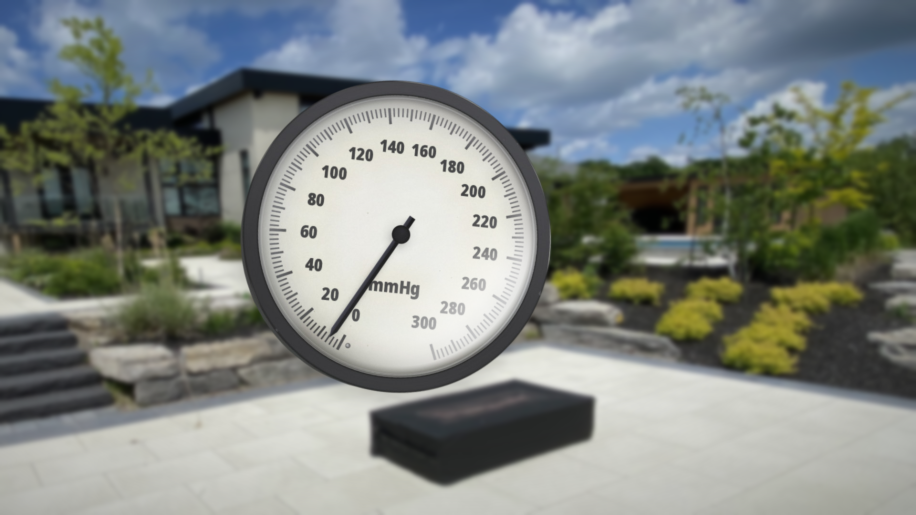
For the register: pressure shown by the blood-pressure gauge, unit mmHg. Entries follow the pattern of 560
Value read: 6
